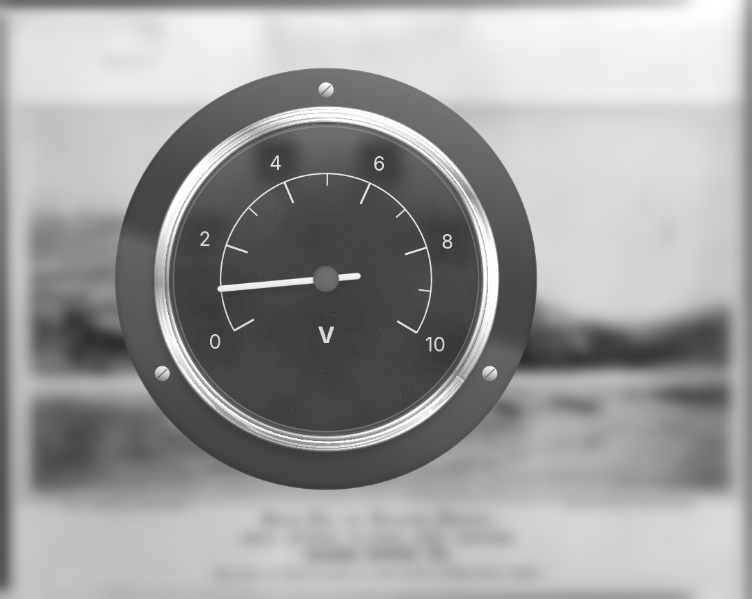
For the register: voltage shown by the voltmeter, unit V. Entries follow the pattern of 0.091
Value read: 1
